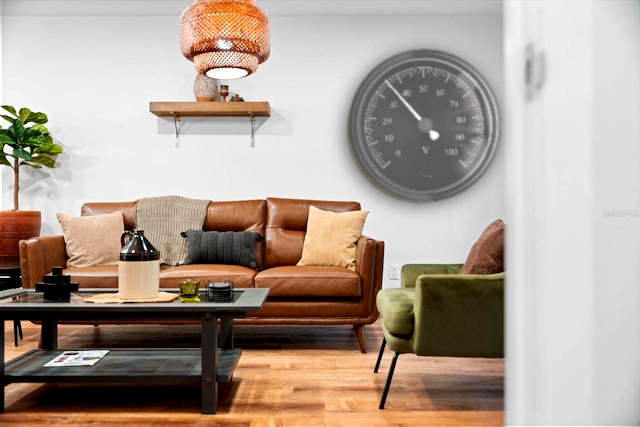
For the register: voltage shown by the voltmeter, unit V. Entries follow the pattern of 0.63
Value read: 35
